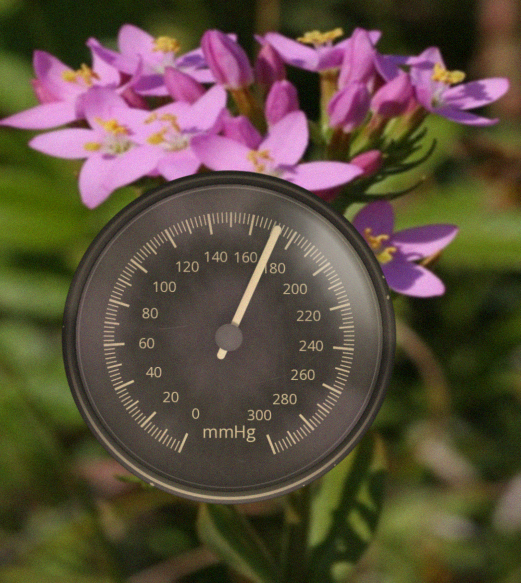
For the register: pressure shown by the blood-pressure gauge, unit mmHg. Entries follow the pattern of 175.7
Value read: 172
